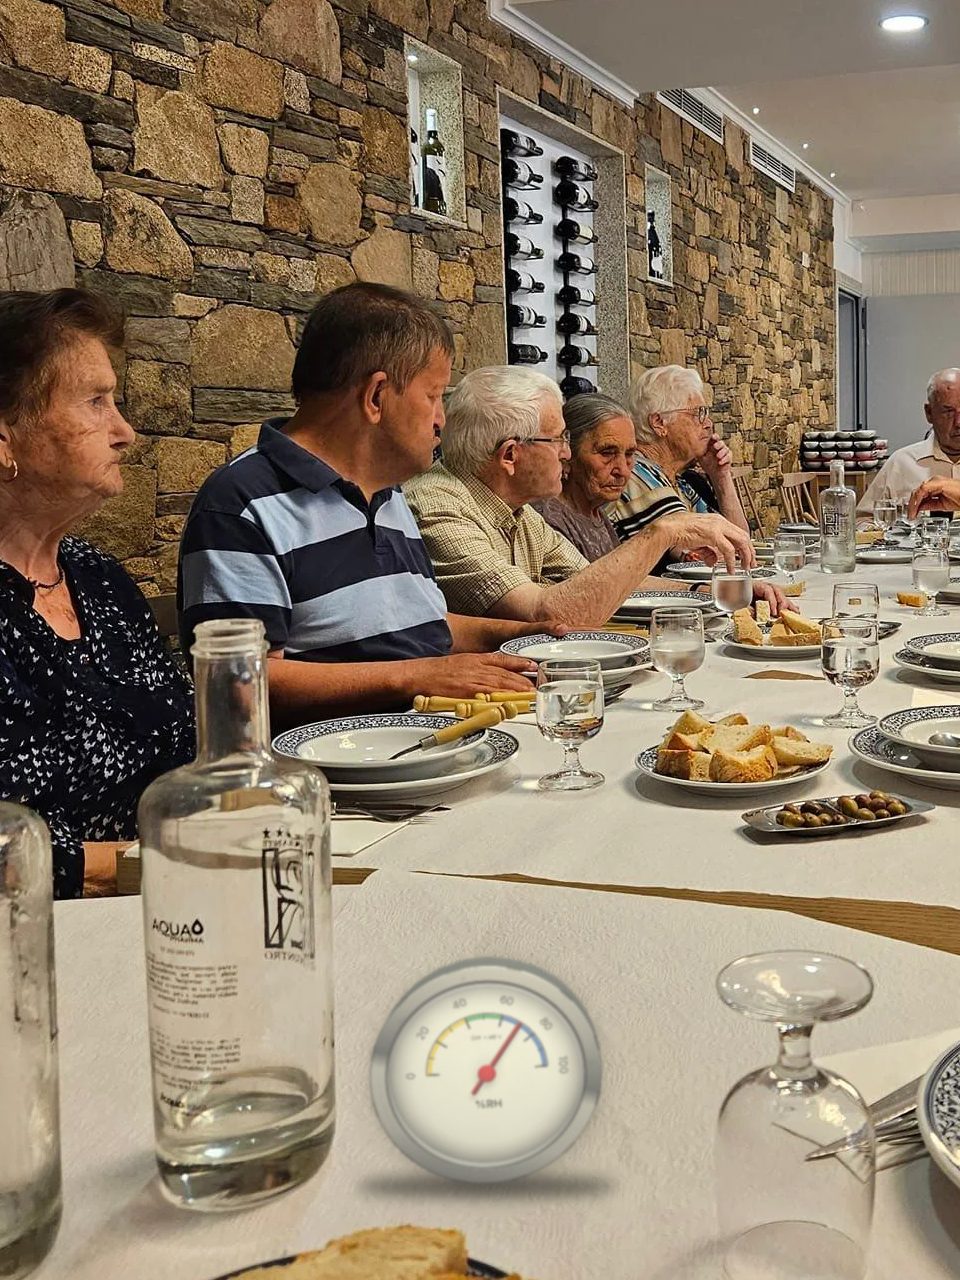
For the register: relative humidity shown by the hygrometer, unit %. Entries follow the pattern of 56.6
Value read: 70
